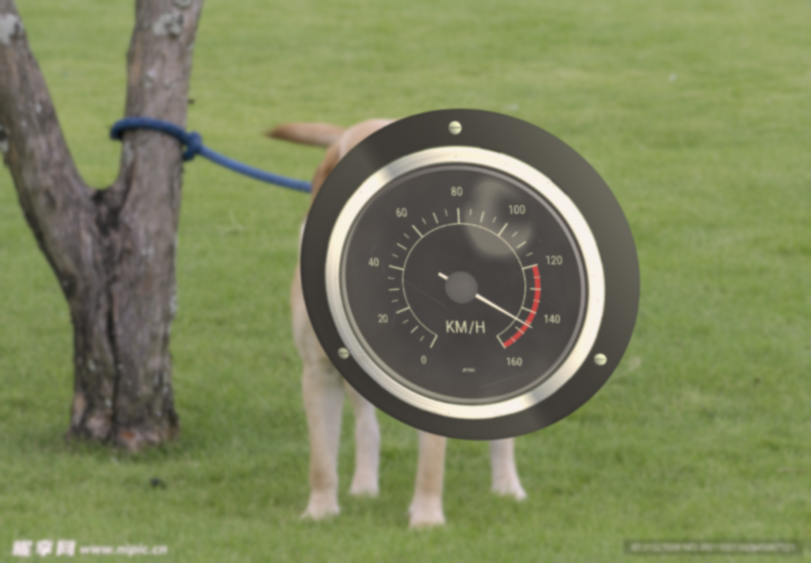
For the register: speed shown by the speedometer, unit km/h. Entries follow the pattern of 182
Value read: 145
